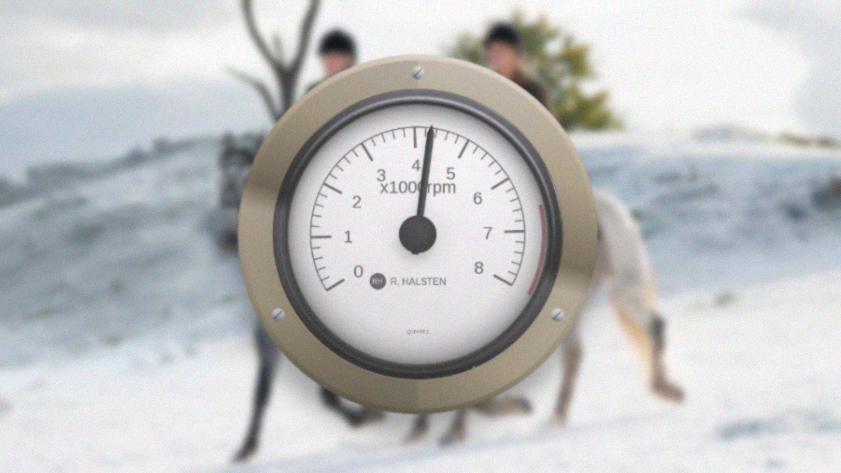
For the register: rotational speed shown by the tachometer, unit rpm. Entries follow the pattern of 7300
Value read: 4300
